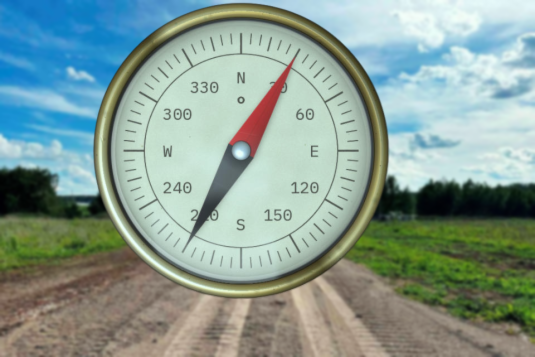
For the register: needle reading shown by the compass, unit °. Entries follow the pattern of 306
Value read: 30
